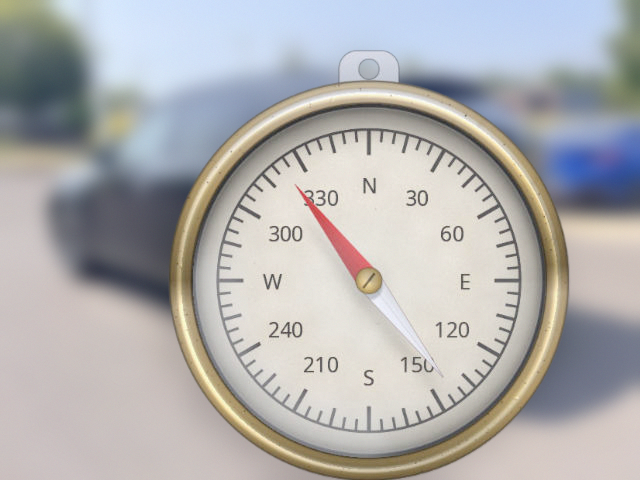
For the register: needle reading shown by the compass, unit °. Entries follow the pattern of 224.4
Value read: 322.5
